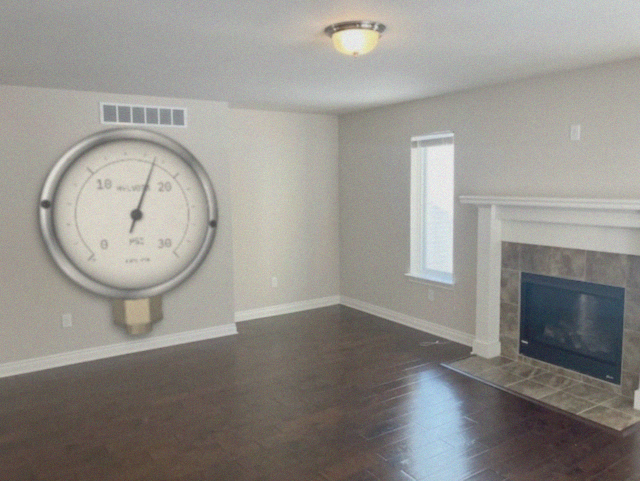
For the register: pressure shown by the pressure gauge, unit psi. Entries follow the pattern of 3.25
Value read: 17
